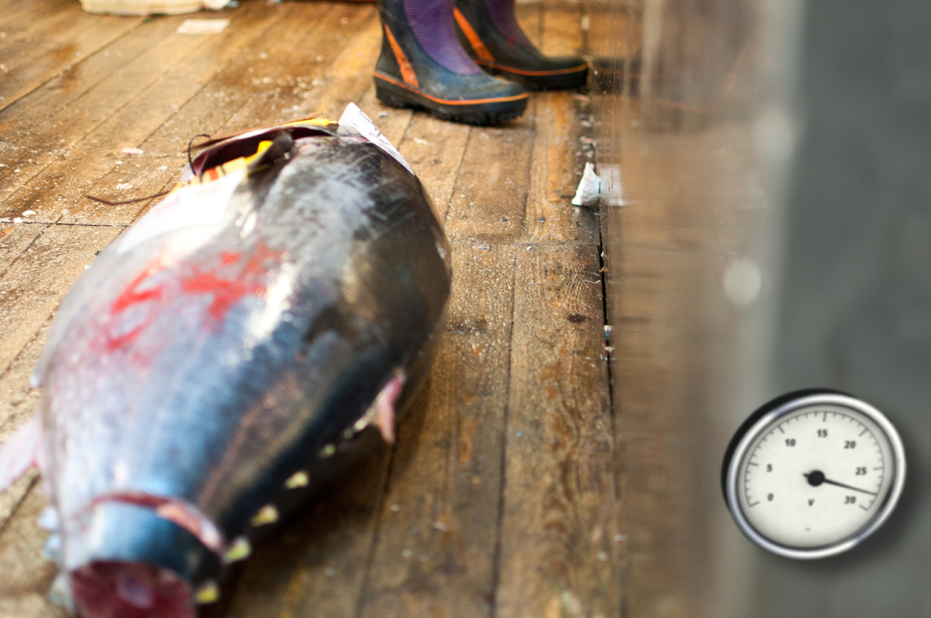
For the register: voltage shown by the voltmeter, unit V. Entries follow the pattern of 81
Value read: 28
